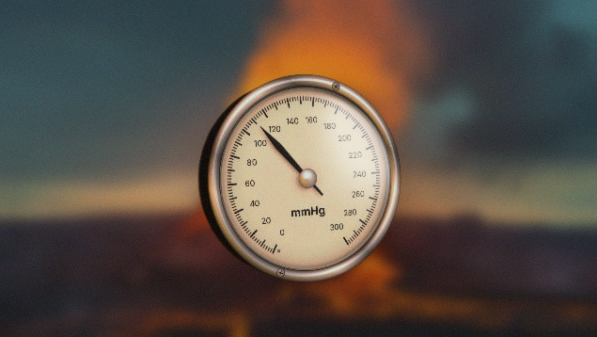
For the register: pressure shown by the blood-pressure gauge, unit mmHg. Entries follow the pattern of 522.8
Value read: 110
